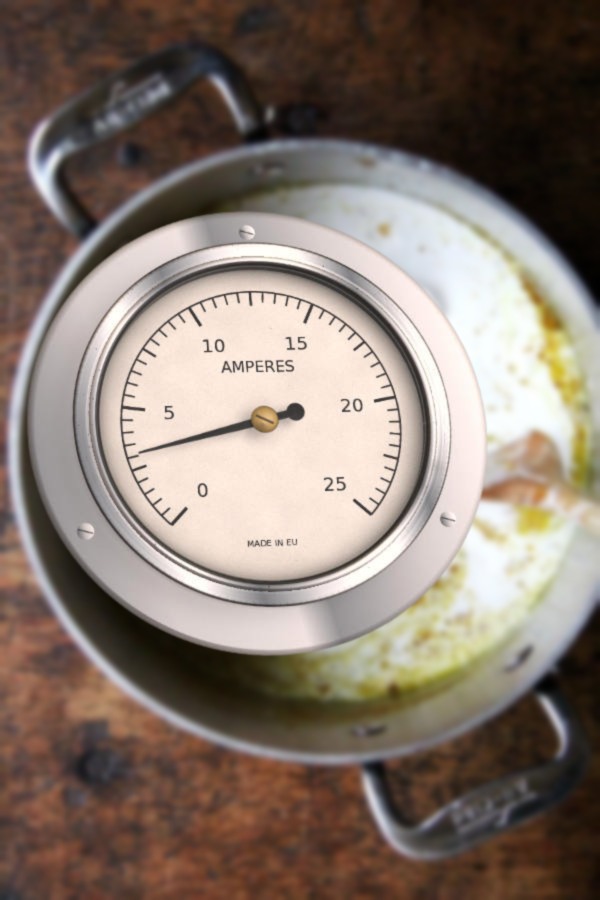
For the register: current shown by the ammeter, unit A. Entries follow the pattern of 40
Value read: 3
